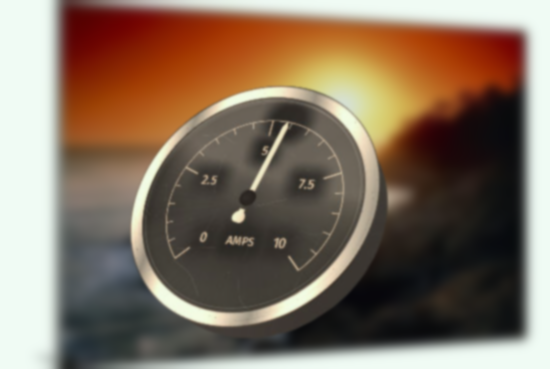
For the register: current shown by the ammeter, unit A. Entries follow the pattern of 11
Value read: 5.5
